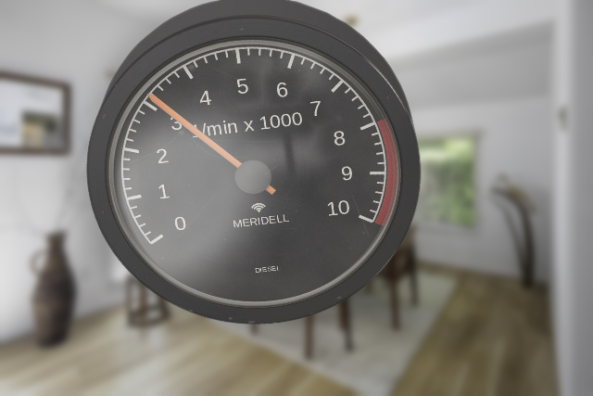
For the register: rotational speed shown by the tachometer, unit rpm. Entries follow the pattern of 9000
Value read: 3200
